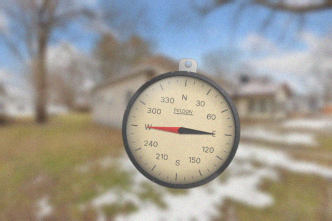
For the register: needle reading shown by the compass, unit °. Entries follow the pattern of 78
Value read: 270
